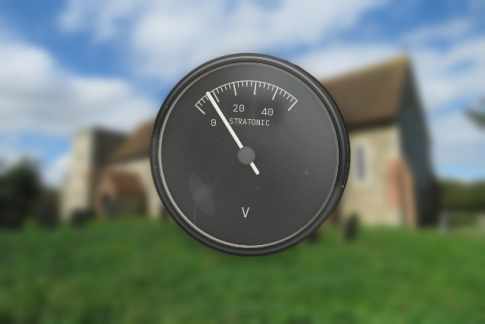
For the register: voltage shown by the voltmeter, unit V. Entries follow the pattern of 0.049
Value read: 8
